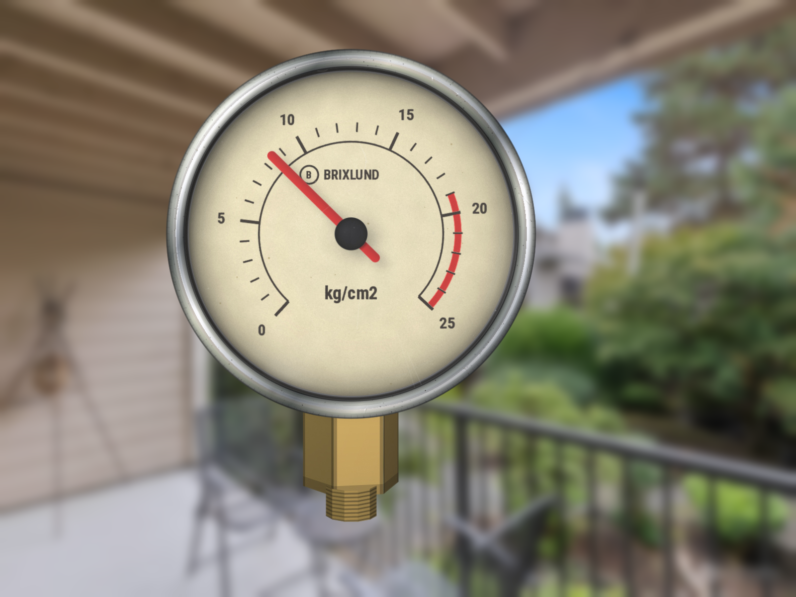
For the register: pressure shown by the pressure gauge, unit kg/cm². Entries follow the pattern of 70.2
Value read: 8.5
